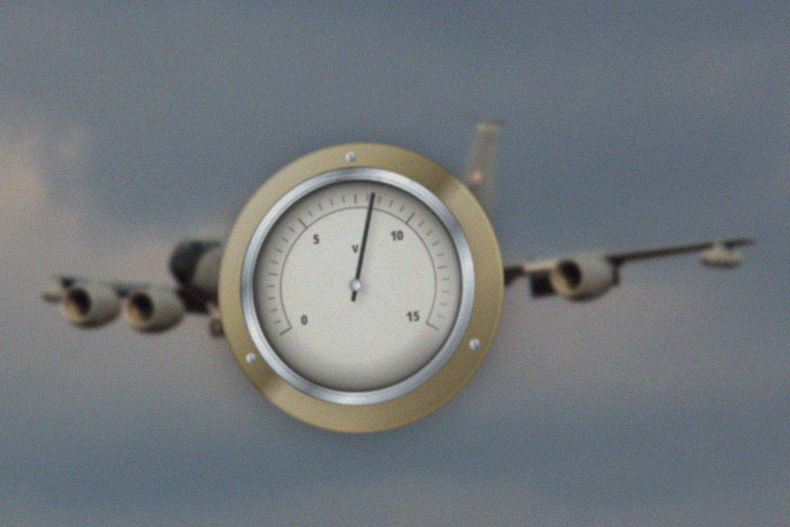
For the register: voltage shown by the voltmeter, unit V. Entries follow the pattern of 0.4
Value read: 8.25
